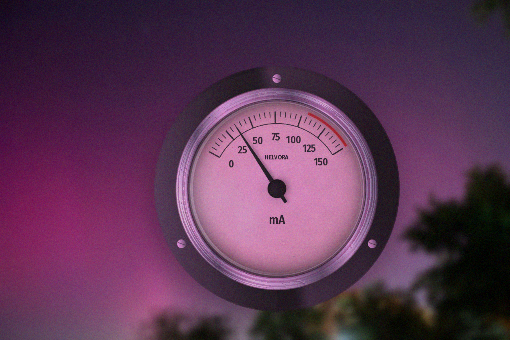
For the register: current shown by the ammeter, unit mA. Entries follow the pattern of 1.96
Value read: 35
